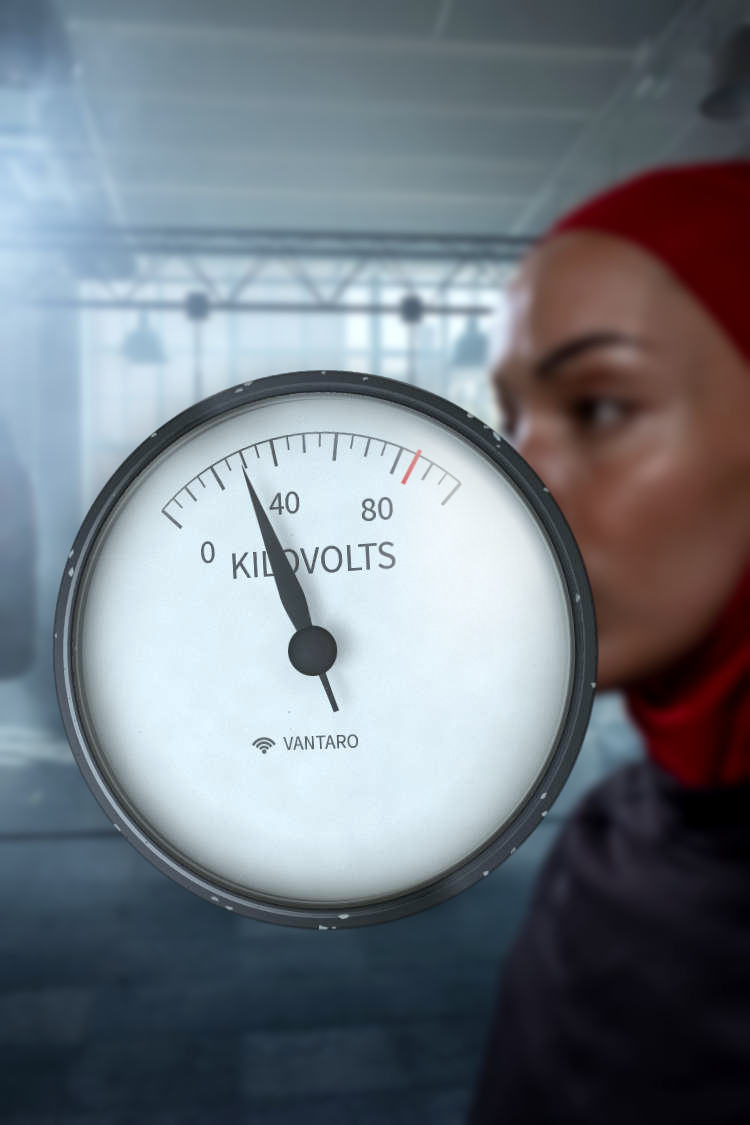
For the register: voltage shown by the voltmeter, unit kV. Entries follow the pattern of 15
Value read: 30
